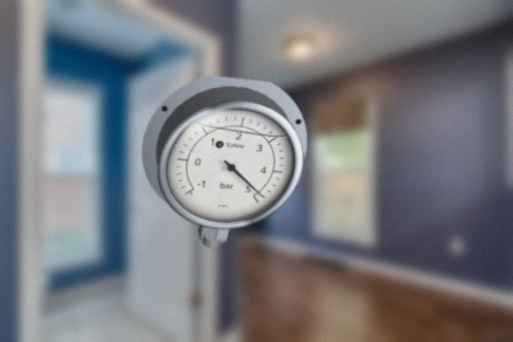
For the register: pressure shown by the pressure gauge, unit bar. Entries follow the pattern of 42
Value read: 4.8
